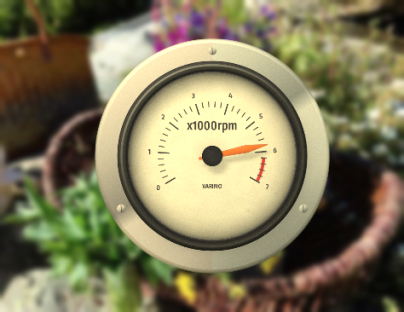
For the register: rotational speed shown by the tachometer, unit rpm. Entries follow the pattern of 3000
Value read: 5800
